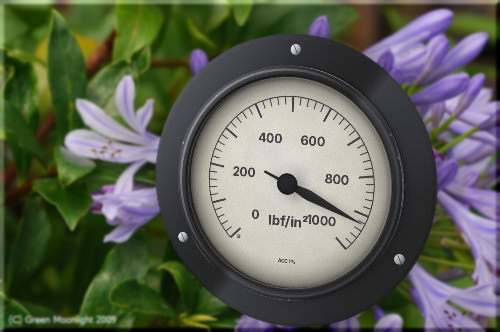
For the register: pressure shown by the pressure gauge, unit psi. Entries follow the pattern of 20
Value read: 920
